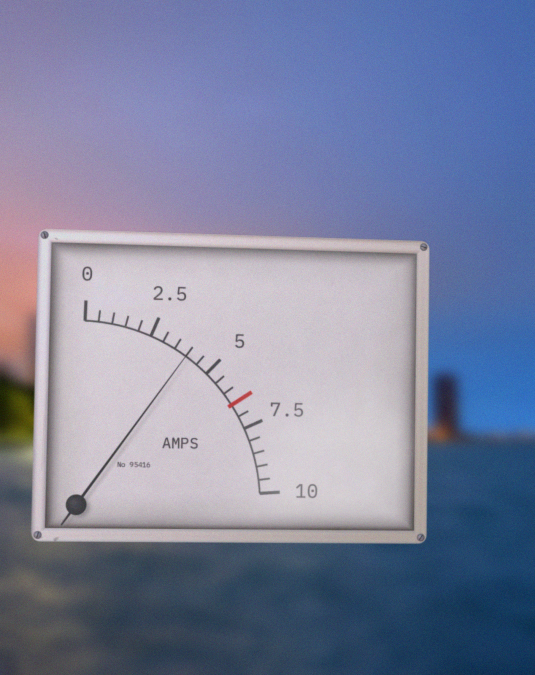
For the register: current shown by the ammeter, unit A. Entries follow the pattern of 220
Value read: 4
